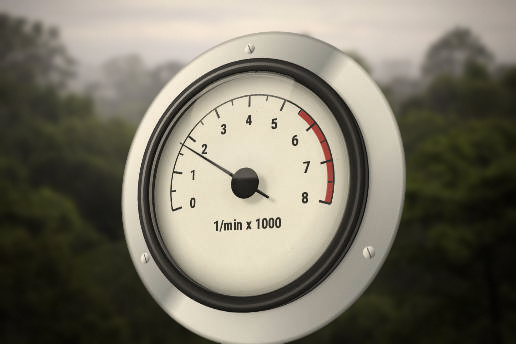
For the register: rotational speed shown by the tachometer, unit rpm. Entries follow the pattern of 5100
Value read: 1750
